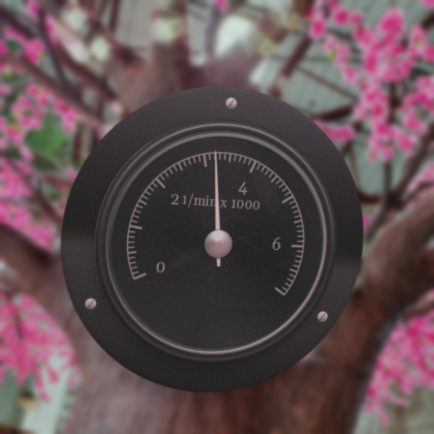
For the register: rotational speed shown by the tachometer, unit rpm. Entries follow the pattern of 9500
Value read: 3200
